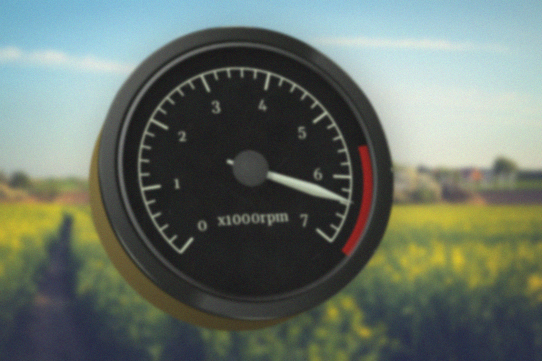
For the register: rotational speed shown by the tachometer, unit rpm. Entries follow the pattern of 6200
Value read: 6400
